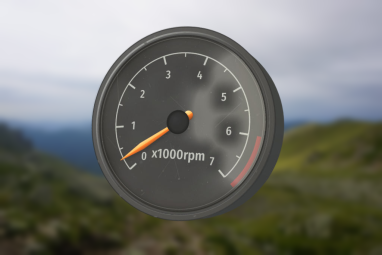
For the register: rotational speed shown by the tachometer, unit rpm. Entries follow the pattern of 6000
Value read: 250
